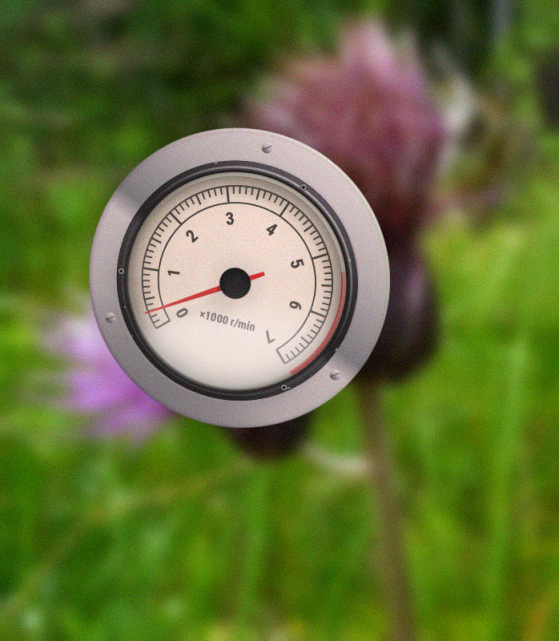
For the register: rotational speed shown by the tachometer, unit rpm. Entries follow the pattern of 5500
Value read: 300
